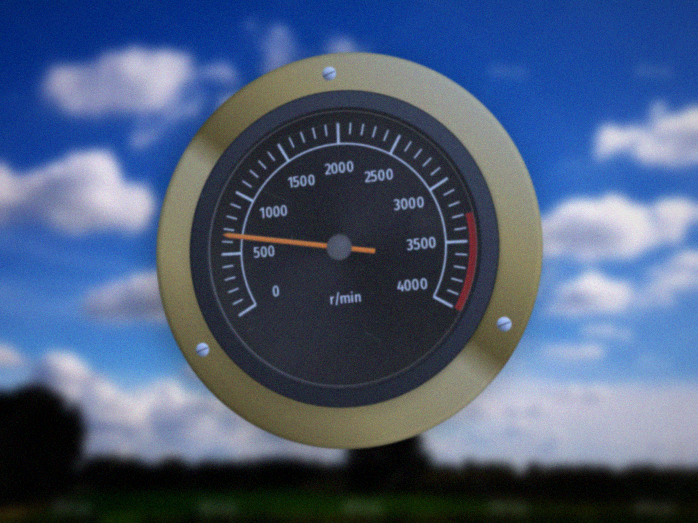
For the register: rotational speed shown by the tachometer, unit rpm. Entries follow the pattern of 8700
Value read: 650
